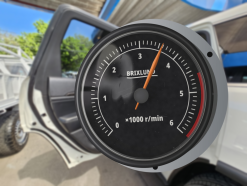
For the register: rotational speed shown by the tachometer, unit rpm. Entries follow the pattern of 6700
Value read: 3600
